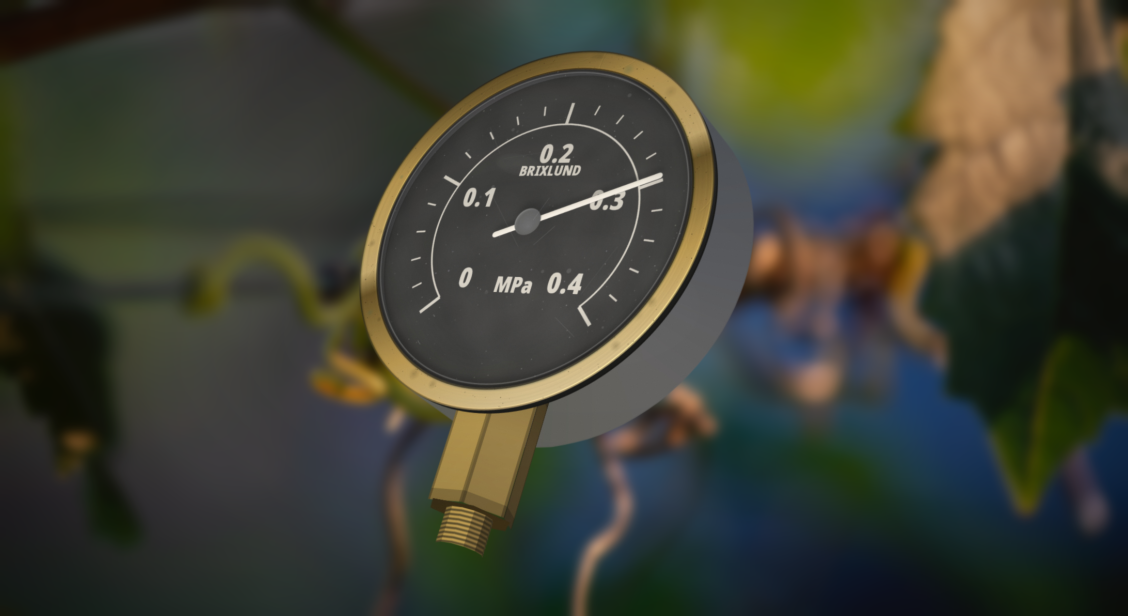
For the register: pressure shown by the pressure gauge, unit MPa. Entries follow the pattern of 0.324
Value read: 0.3
